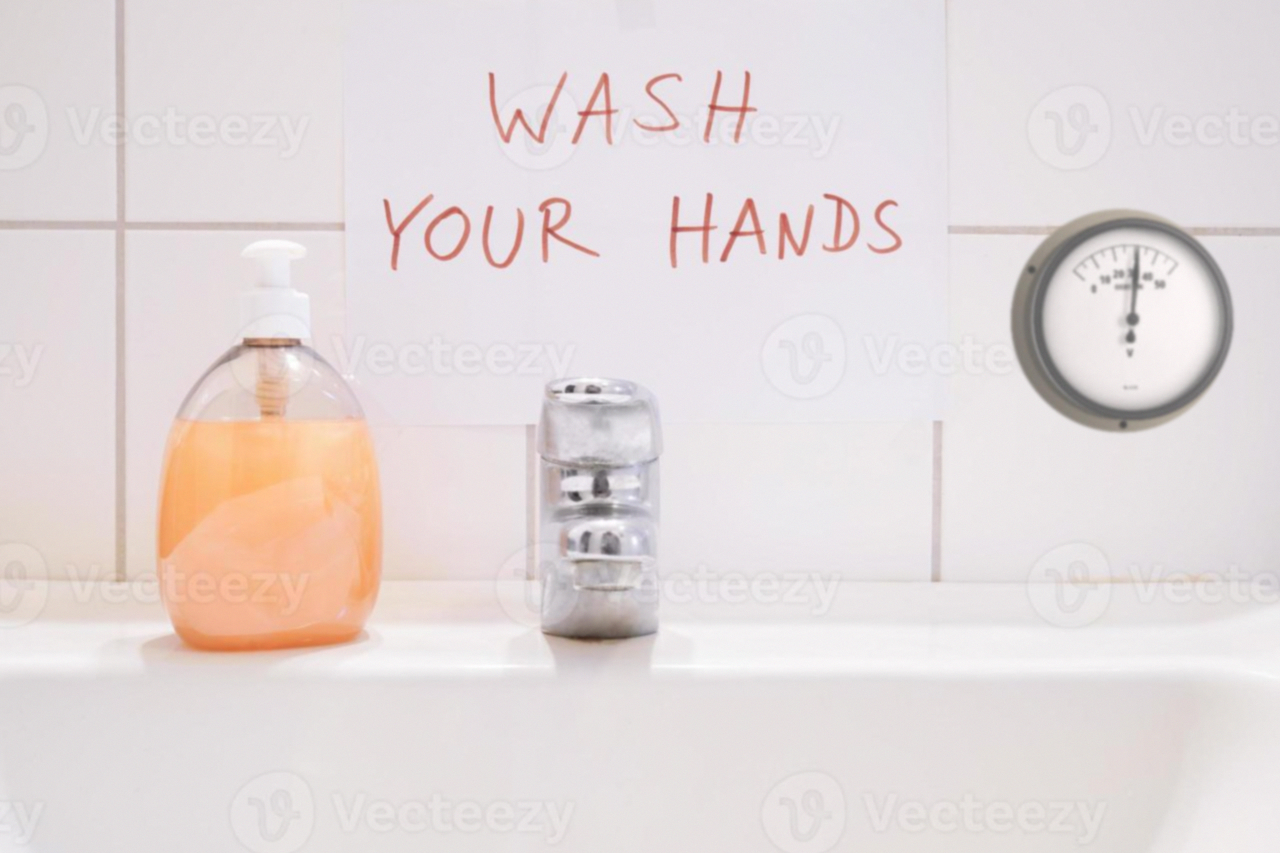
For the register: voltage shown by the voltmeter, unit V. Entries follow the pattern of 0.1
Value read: 30
